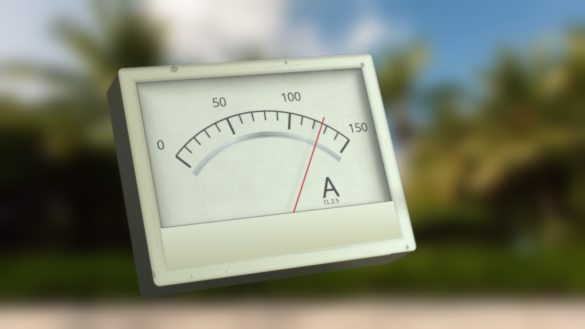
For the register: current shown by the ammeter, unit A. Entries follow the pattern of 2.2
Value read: 125
